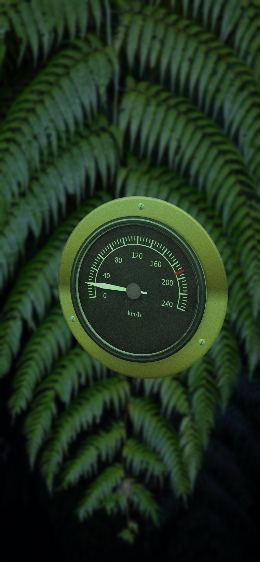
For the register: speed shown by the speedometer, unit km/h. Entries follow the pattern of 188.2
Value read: 20
